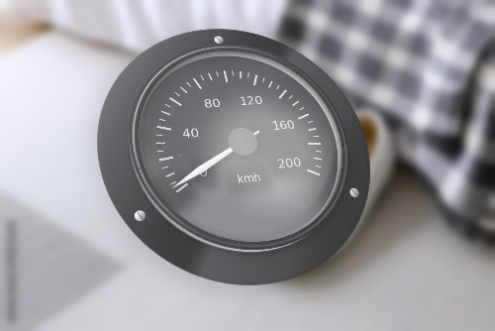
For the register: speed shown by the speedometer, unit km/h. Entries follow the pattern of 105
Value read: 2.5
